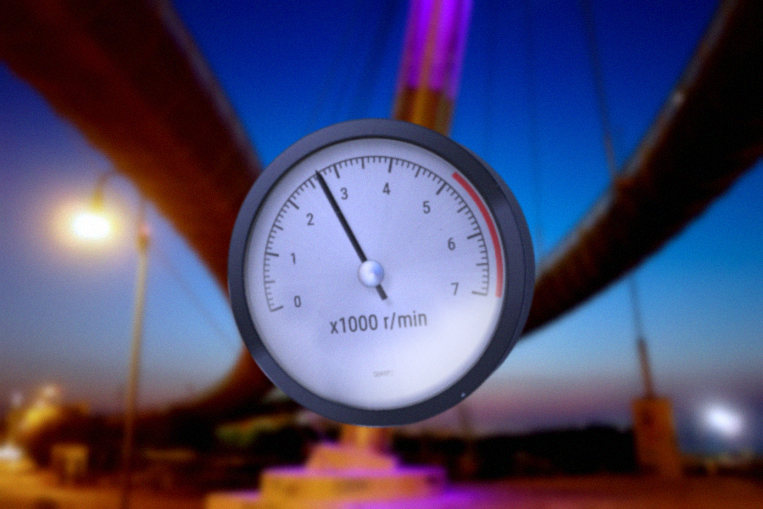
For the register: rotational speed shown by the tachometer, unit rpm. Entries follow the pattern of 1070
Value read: 2700
